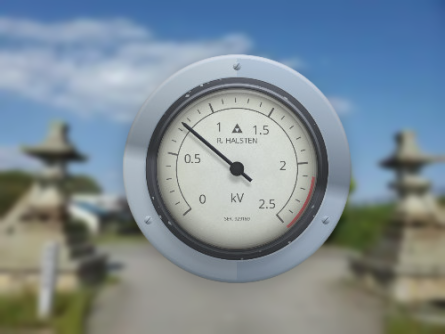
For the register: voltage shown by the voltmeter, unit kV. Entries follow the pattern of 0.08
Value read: 0.75
